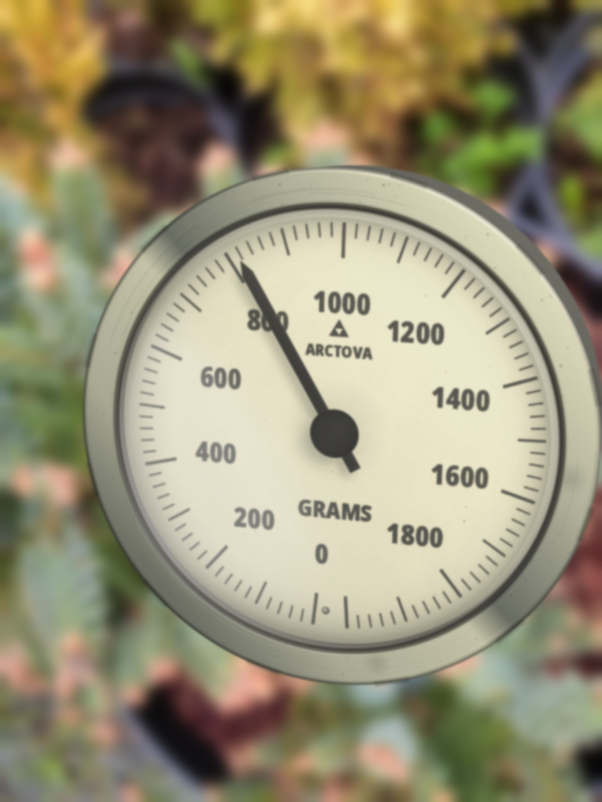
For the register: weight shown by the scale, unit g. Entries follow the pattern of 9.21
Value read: 820
